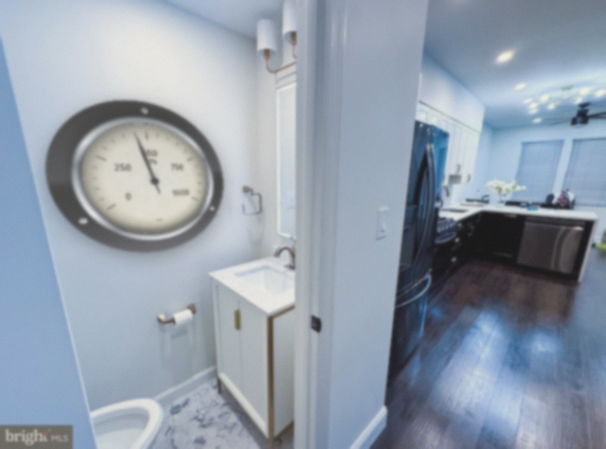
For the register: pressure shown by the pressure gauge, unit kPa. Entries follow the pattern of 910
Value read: 450
